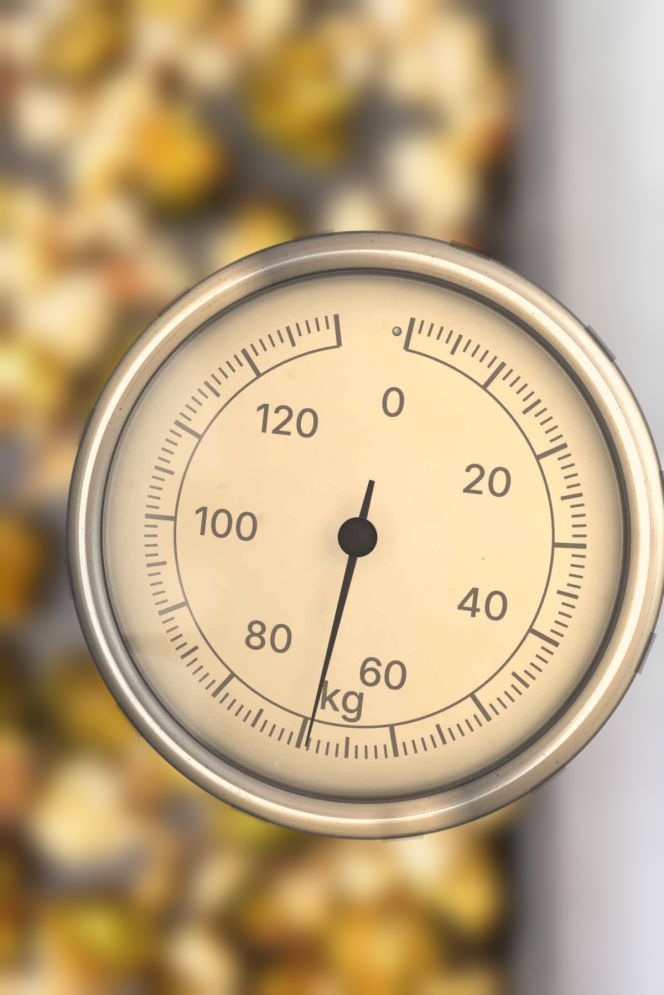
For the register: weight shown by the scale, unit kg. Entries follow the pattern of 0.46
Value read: 69
